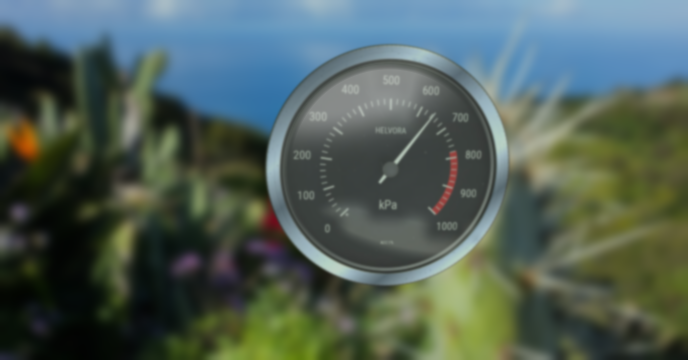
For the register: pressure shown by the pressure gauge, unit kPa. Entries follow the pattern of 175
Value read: 640
